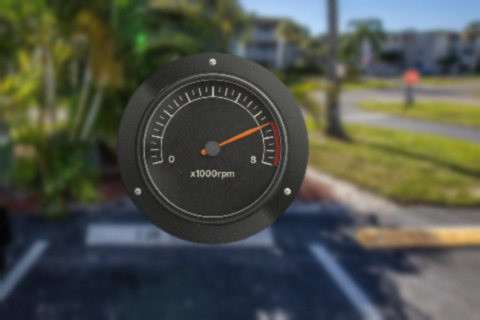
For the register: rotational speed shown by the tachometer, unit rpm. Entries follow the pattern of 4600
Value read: 6500
